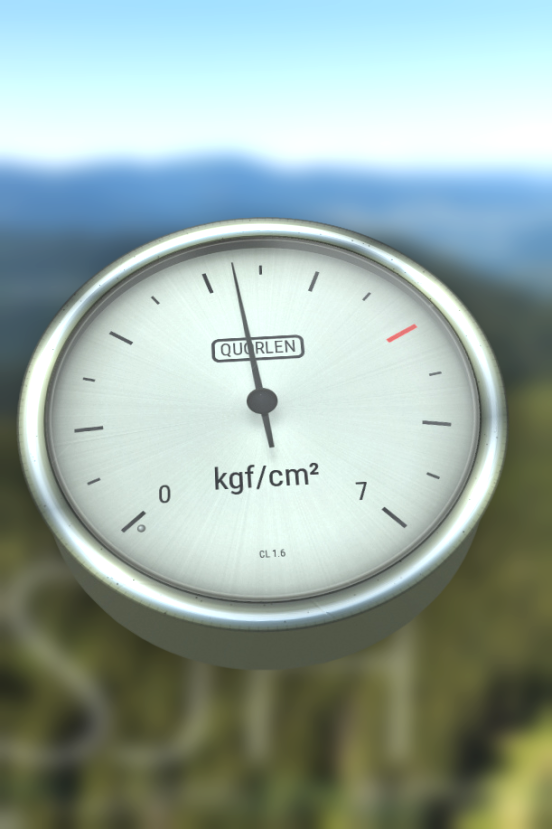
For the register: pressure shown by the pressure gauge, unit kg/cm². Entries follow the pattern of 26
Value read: 3.25
